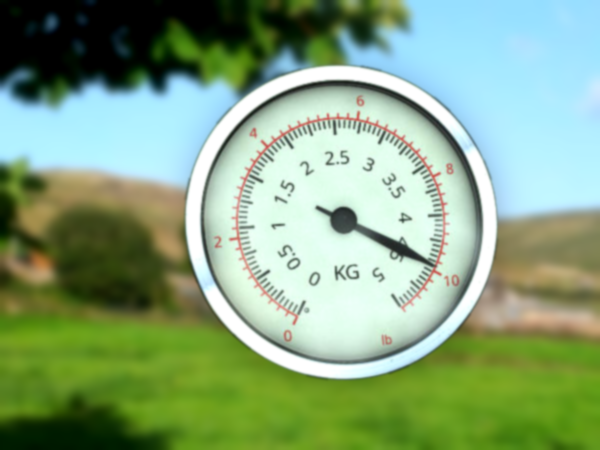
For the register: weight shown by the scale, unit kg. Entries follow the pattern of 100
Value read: 4.5
